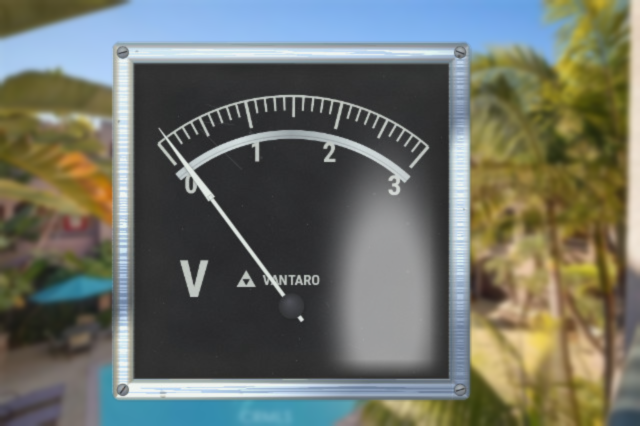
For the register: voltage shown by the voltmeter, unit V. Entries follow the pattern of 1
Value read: 0.1
